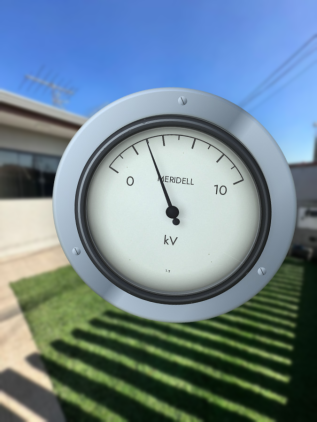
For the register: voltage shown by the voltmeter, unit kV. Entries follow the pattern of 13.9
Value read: 3
